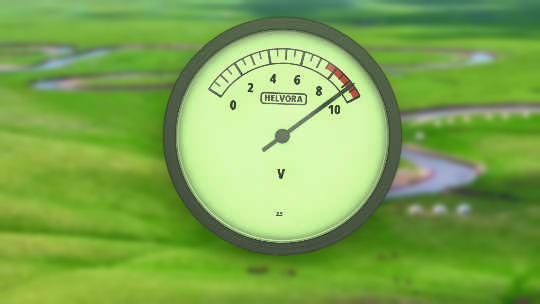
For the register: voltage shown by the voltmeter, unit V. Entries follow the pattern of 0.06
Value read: 9.25
